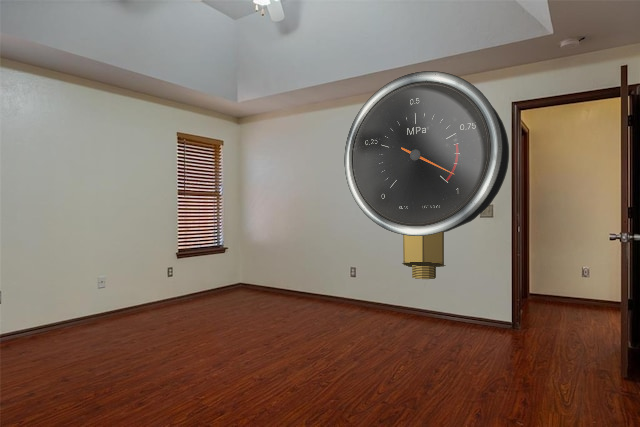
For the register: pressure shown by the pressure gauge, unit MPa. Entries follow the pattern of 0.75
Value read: 0.95
